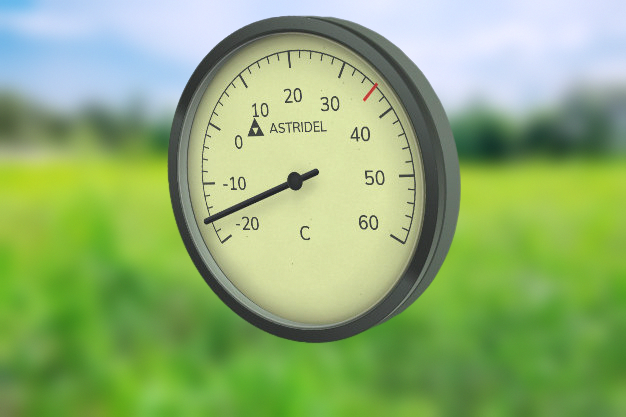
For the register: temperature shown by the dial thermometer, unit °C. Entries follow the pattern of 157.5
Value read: -16
